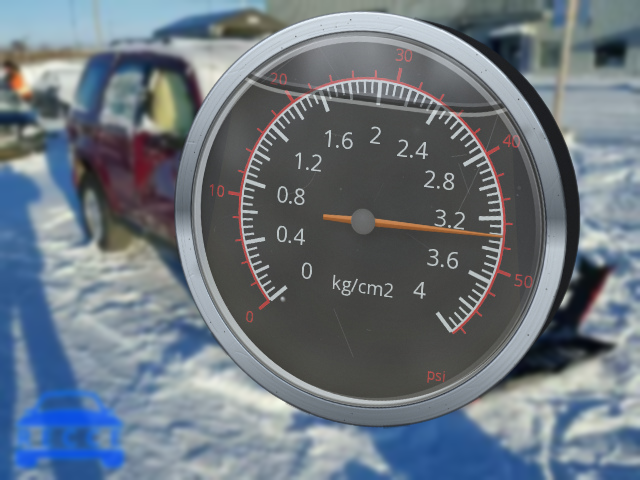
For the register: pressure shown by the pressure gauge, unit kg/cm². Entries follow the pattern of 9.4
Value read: 3.3
